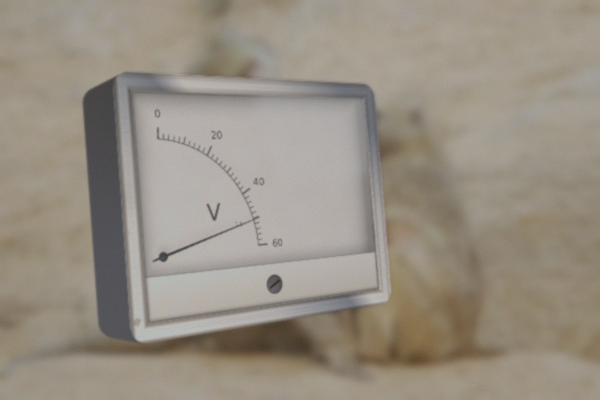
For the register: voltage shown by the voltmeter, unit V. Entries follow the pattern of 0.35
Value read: 50
